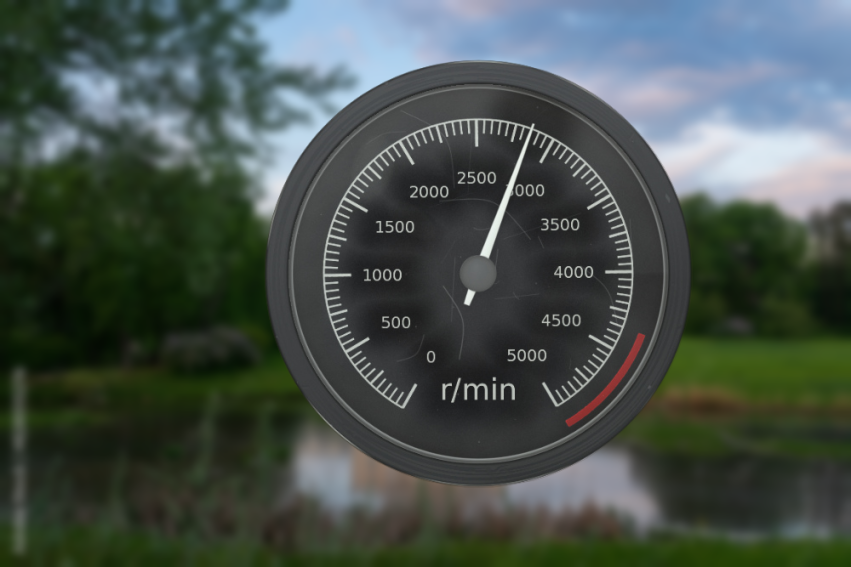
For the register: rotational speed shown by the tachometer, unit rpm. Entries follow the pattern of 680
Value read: 2850
